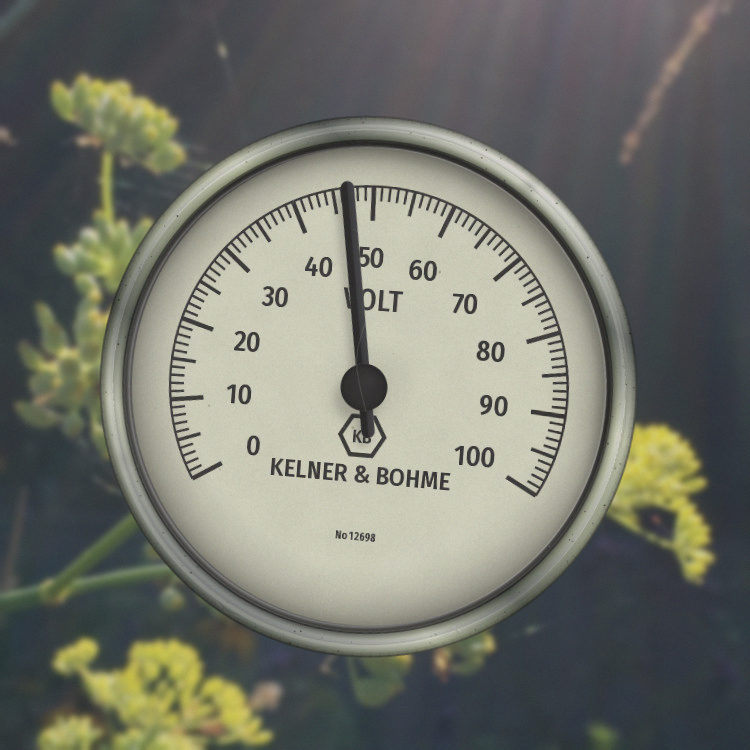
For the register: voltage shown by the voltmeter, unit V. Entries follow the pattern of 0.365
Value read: 47
